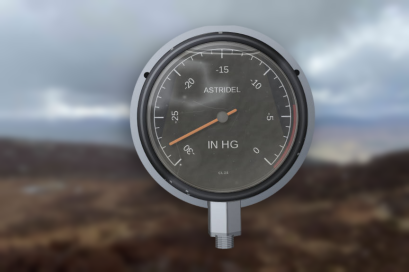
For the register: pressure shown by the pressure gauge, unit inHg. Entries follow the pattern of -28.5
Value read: -28
